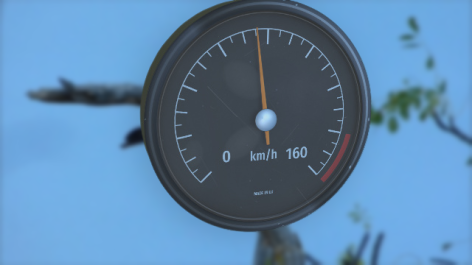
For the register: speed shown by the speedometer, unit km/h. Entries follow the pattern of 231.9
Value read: 75
